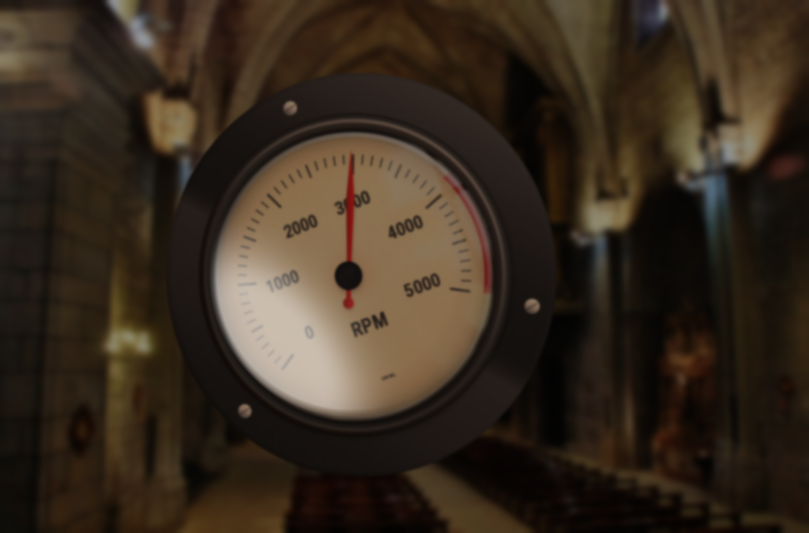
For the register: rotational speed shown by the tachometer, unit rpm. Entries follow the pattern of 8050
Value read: 3000
